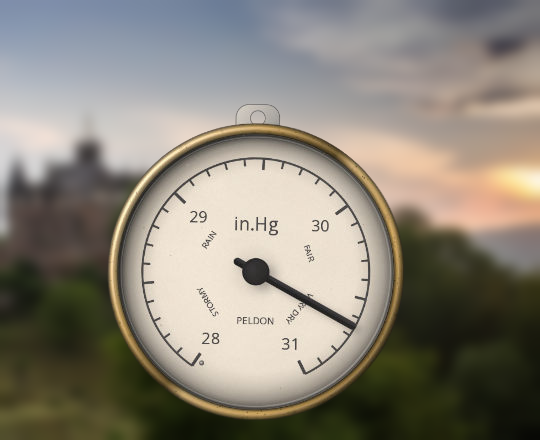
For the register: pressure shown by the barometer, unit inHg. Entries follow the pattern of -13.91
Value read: 30.65
